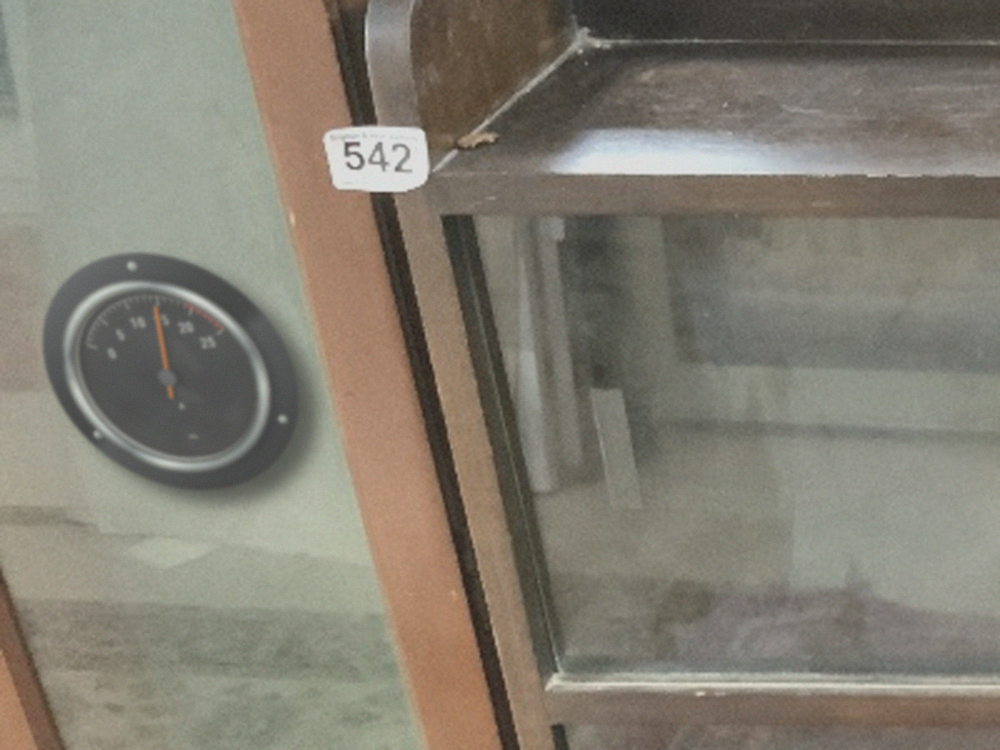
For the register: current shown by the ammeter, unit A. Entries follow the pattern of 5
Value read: 15
